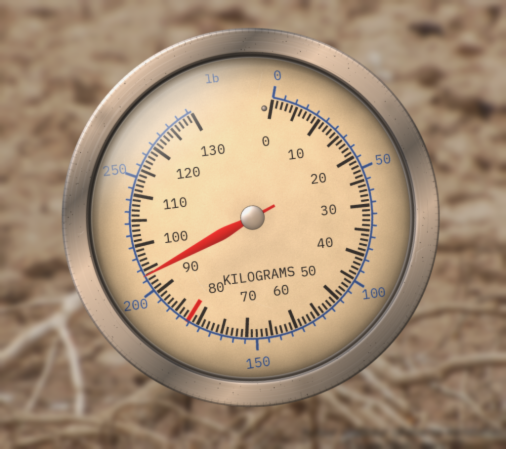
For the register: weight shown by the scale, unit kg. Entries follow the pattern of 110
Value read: 94
